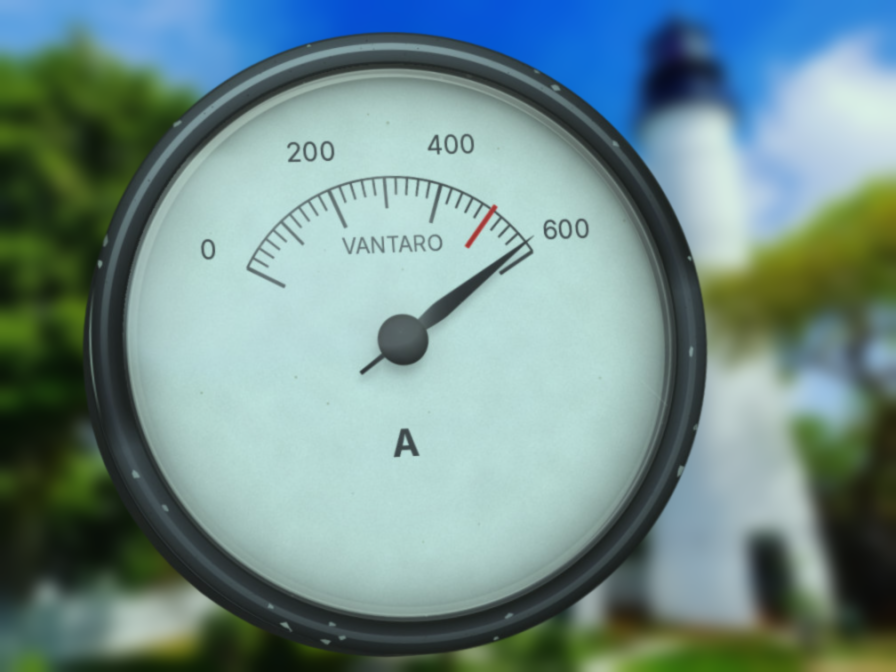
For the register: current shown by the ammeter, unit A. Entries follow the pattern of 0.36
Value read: 580
